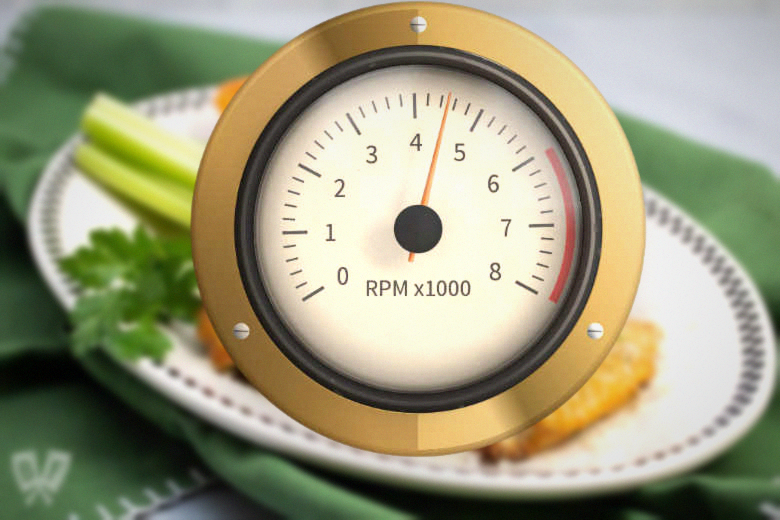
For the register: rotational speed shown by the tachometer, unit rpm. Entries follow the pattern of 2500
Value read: 4500
